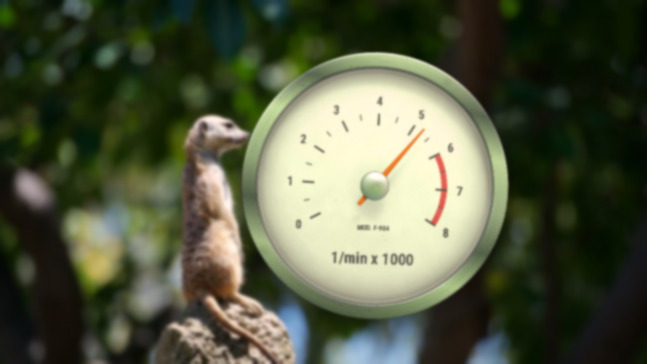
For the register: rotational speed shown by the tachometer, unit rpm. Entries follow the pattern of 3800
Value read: 5250
